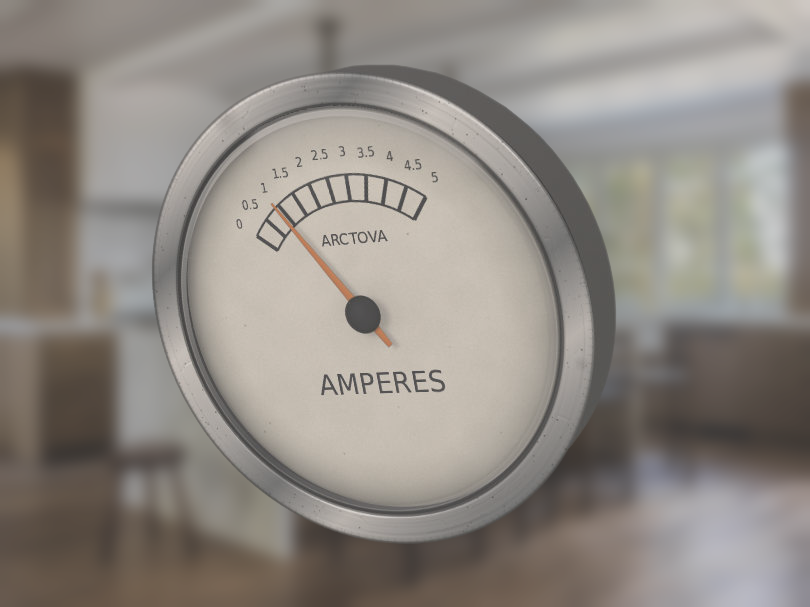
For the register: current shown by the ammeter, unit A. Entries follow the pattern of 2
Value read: 1
